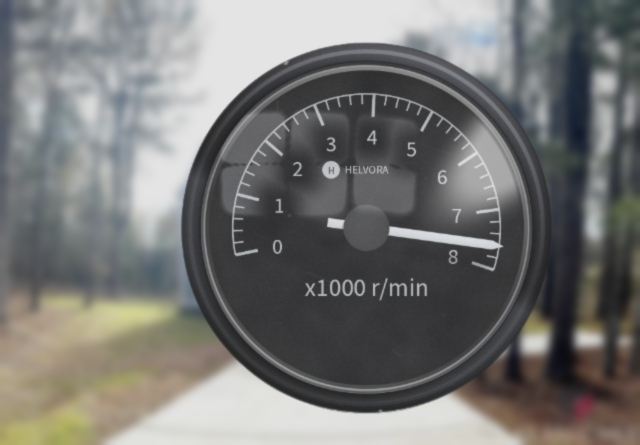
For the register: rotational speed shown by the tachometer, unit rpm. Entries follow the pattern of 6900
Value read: 7600
